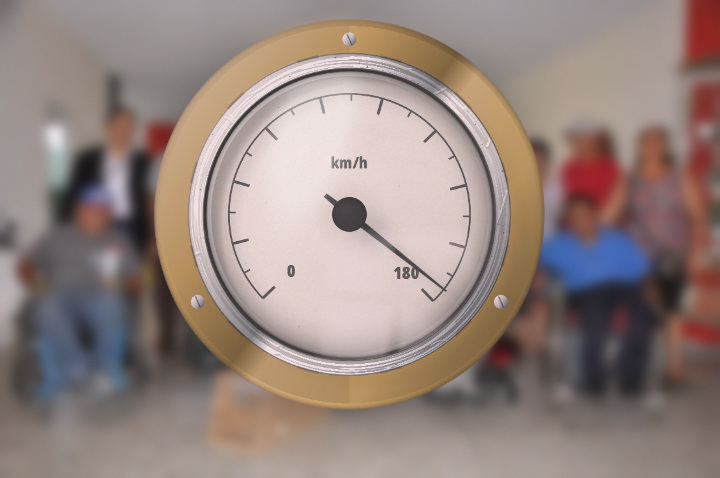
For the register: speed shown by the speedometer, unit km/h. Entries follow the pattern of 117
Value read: 175
